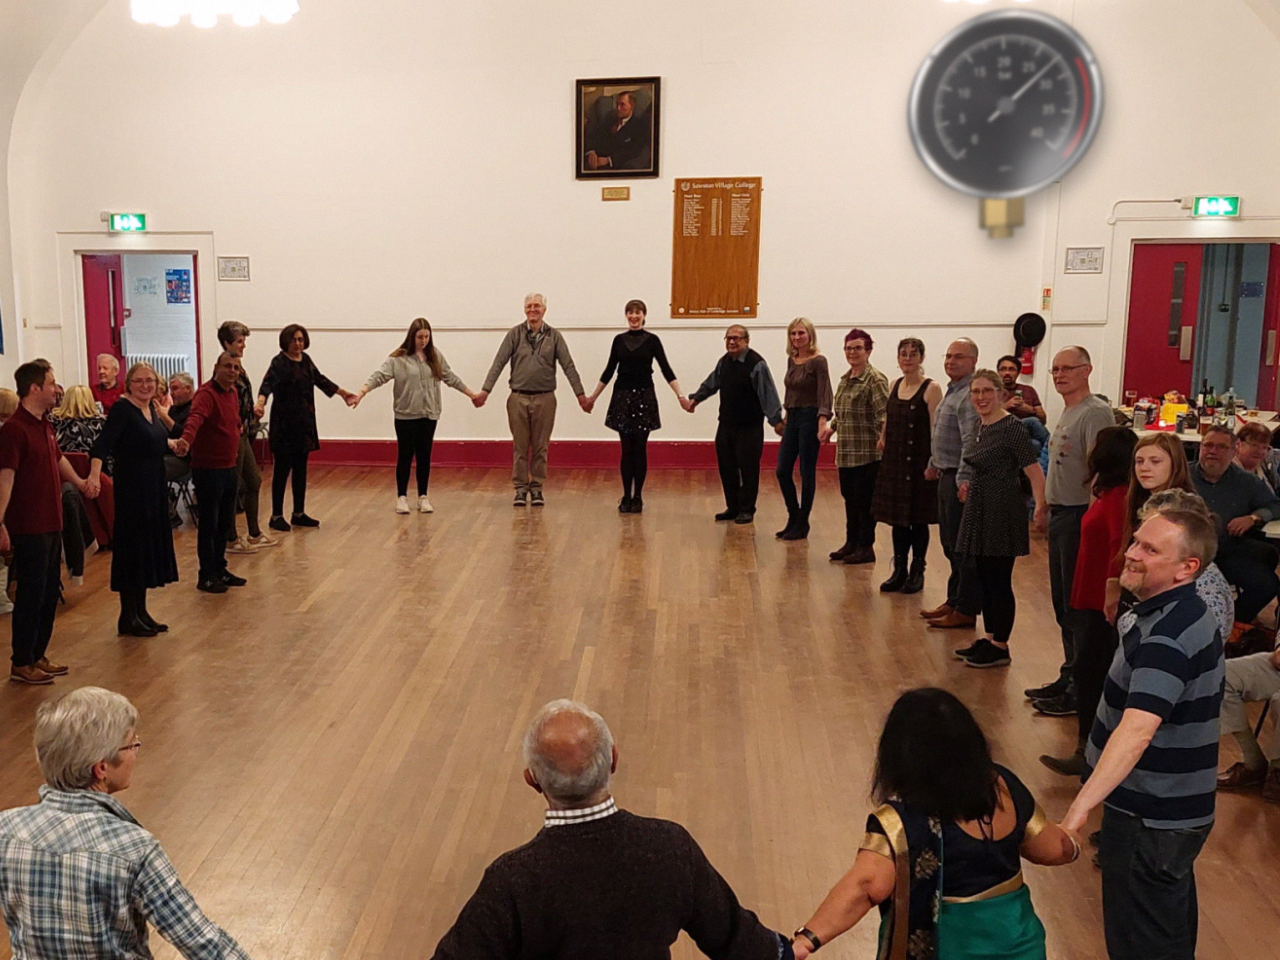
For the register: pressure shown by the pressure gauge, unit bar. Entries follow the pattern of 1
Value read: 27.5
